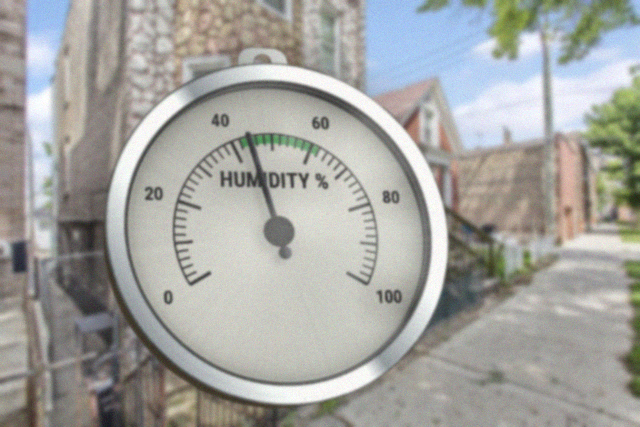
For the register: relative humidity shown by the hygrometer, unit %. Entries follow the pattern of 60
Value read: 44
